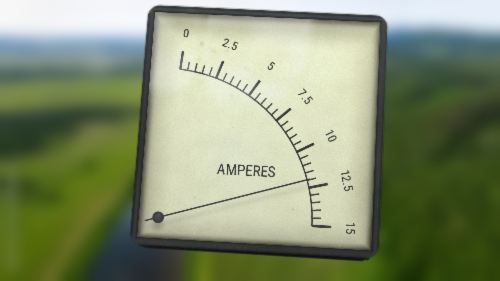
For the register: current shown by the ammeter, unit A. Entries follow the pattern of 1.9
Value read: 12
